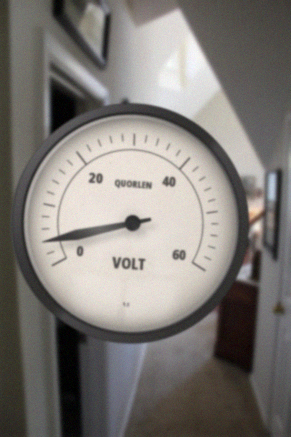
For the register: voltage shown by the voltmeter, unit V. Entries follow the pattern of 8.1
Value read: 4
